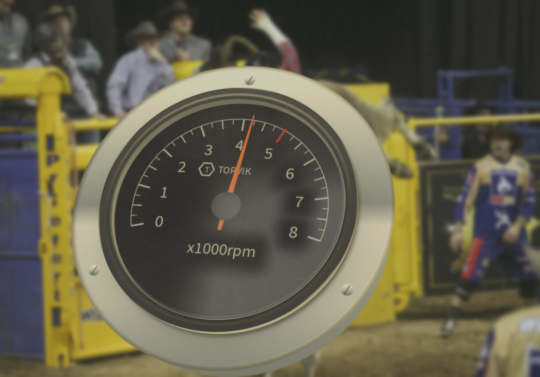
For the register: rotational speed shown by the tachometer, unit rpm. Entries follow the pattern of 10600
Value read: 4250
